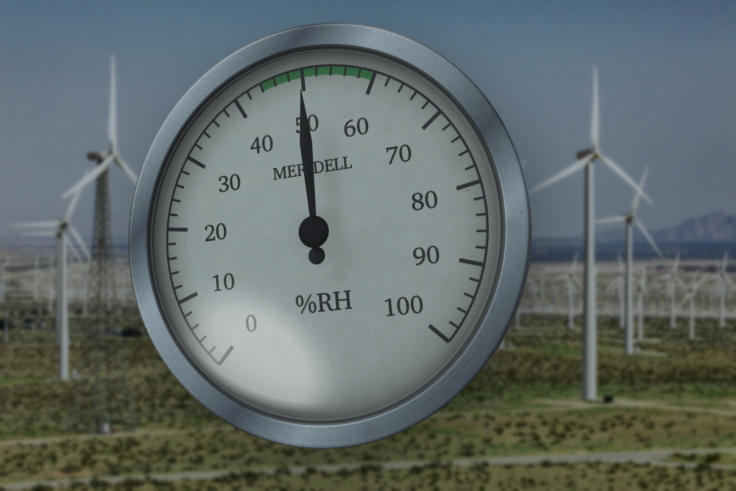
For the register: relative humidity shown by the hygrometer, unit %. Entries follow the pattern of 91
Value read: 50
